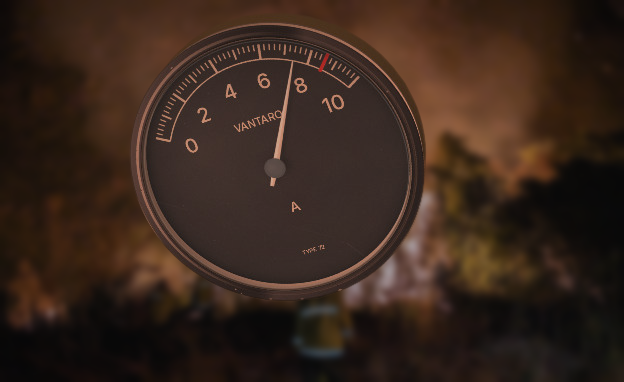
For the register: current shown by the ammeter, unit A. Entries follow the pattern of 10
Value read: 7.4
